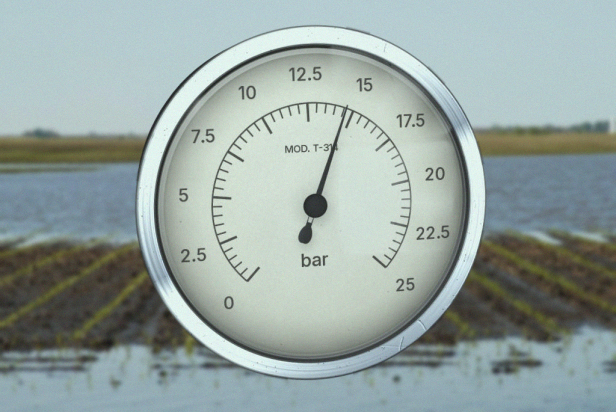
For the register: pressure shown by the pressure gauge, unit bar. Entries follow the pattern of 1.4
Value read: 14.5
